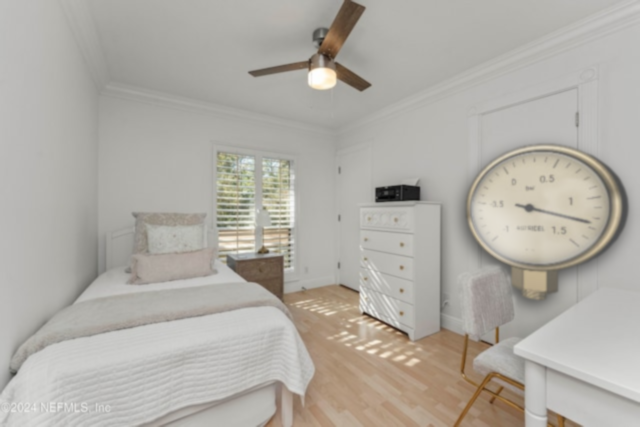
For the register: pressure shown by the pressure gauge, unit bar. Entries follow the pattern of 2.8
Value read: 1.25
